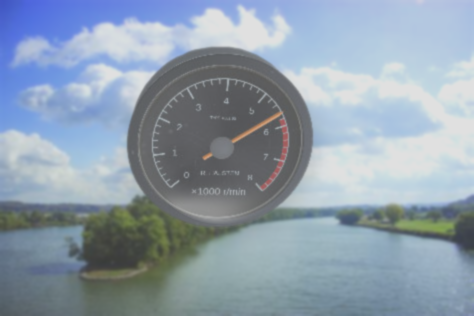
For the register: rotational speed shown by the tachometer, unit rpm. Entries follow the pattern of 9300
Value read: 5600
